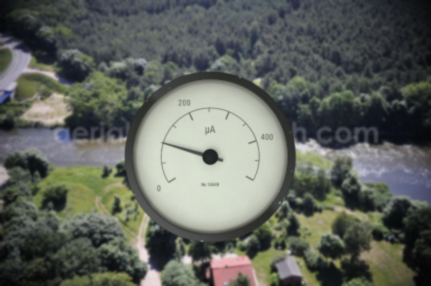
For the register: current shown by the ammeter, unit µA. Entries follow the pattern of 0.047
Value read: 100
